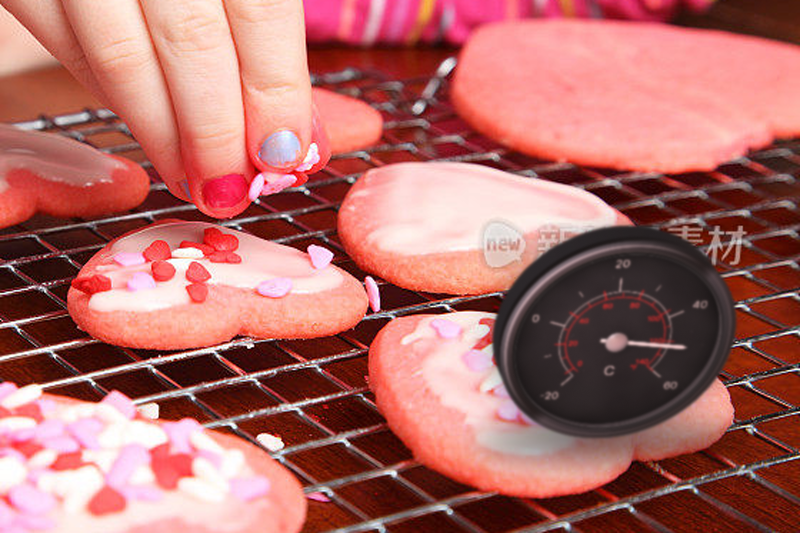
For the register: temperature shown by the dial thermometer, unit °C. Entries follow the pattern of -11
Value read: 50
